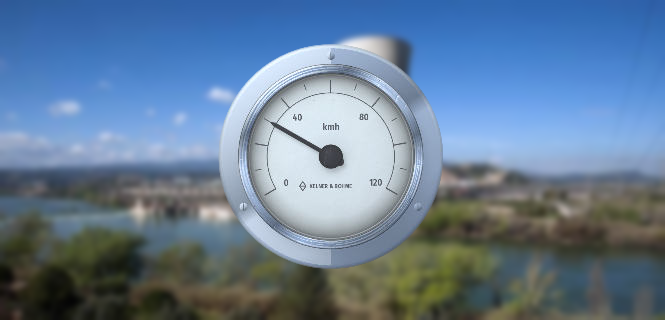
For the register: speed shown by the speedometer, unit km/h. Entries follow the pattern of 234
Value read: 30
